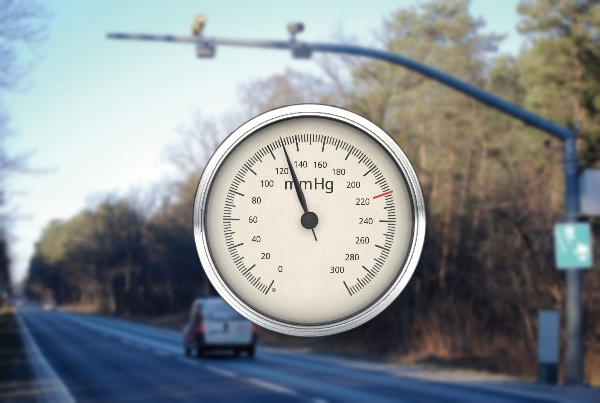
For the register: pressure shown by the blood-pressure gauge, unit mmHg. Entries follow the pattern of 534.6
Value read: 130
